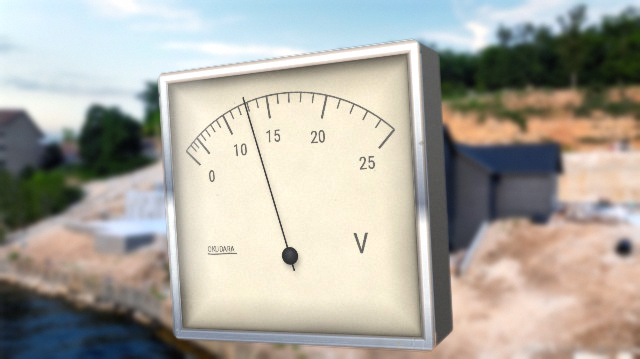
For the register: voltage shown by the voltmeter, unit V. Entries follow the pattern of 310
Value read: 13
